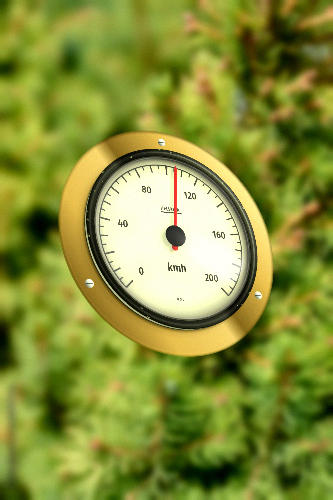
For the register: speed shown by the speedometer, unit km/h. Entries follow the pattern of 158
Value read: 105
